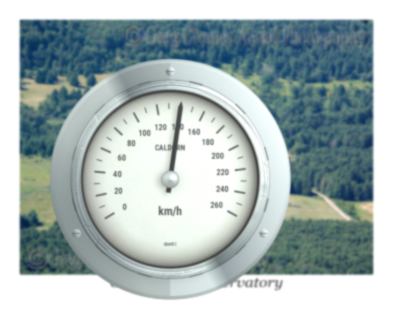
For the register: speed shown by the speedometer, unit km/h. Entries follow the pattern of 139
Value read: 140
